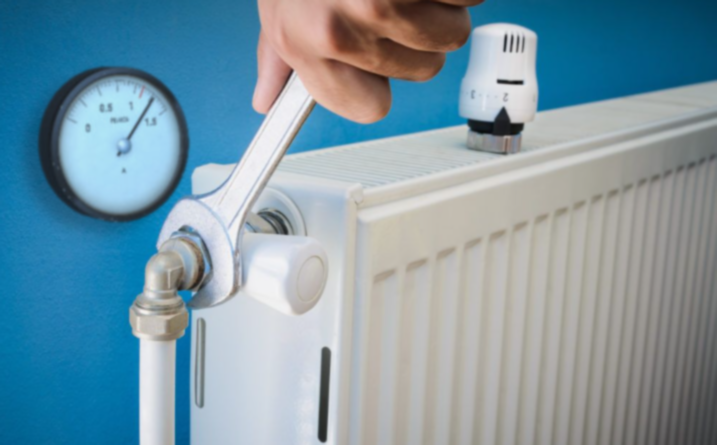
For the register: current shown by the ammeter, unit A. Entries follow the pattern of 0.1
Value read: 1.25
